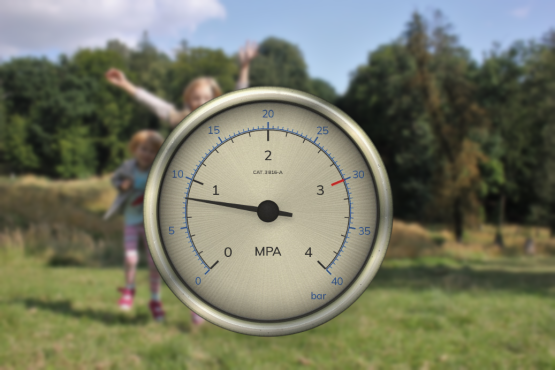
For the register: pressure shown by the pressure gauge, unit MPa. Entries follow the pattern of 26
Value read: 0.8
